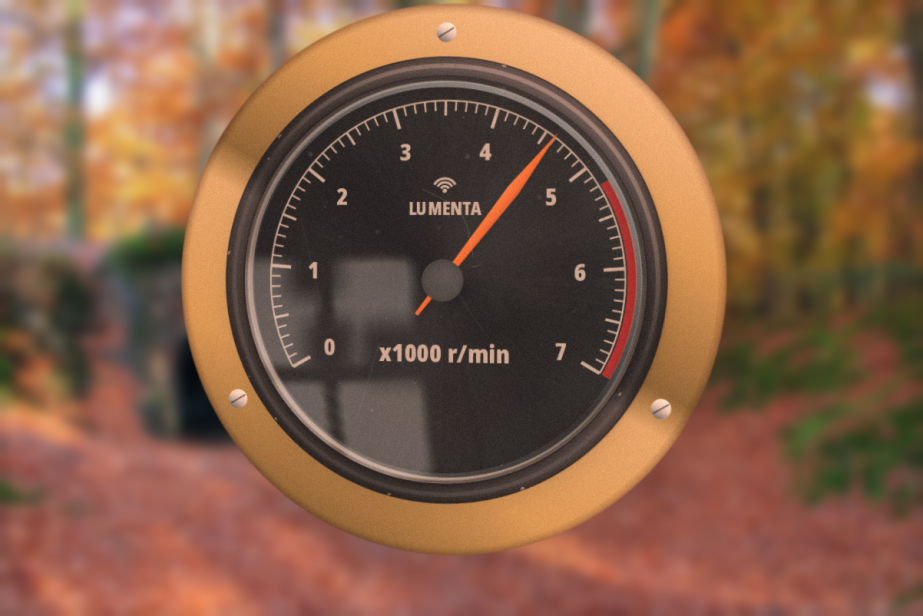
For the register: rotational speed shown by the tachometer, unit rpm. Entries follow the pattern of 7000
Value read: 4600
